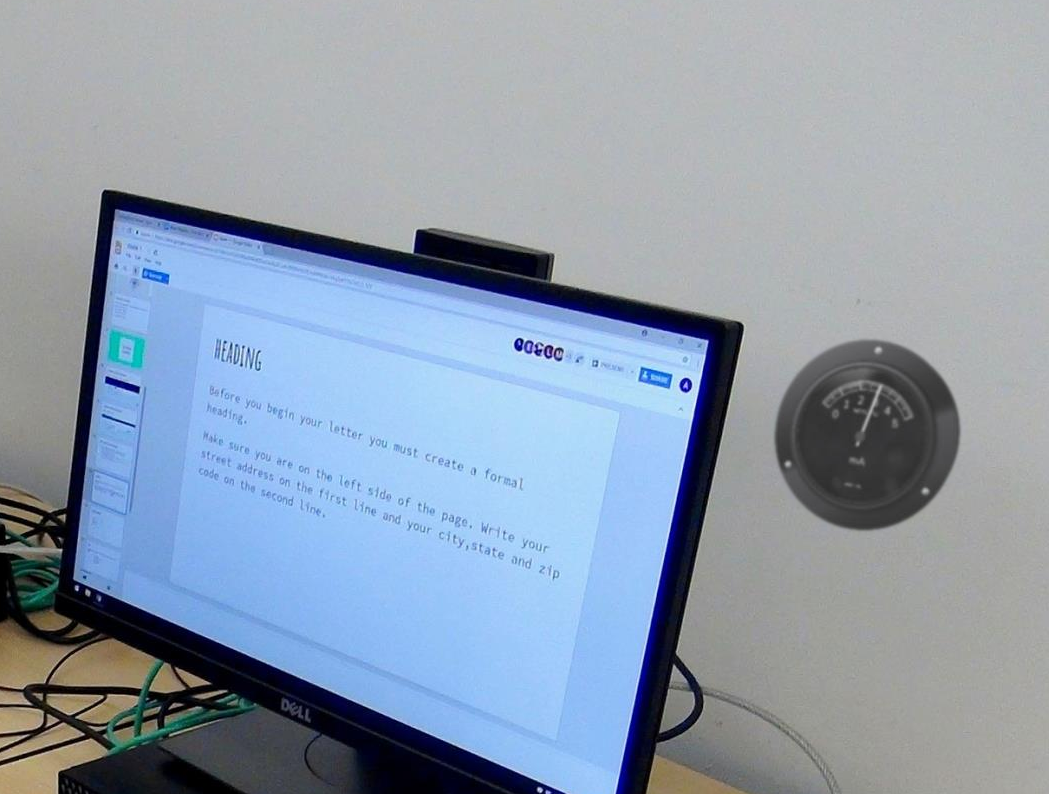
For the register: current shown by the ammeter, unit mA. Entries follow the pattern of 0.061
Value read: 3
